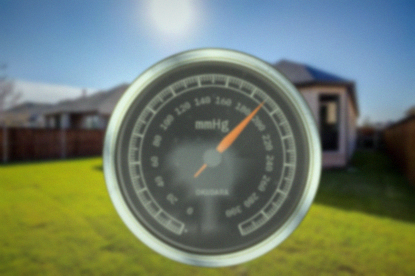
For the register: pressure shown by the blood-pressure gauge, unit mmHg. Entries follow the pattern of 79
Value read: 190
